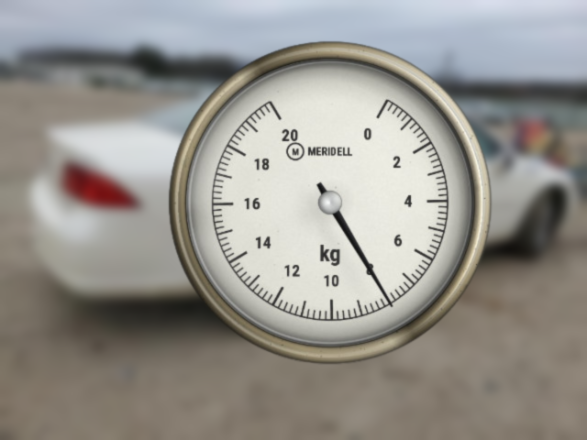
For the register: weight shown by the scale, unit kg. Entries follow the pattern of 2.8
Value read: 8
